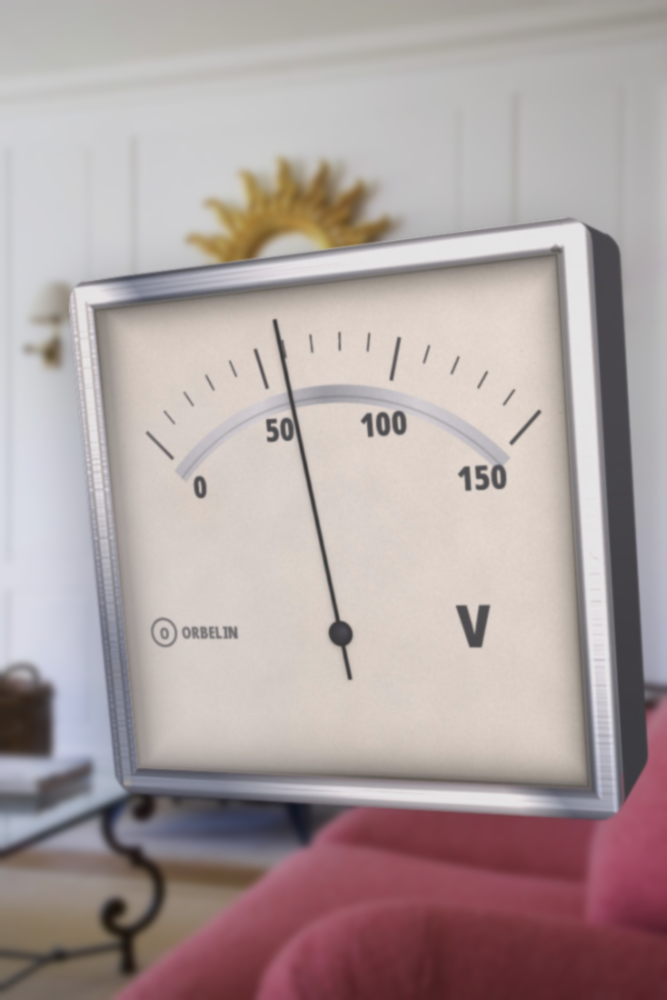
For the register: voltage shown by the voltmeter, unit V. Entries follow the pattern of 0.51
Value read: 60
